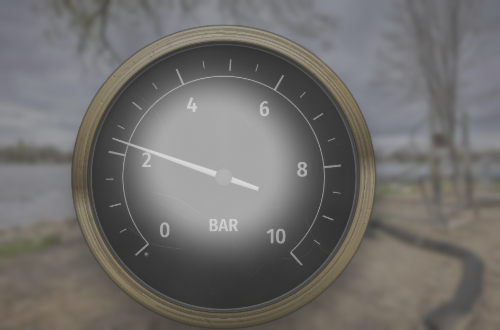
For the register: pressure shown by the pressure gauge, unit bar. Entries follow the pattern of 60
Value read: 2.25
